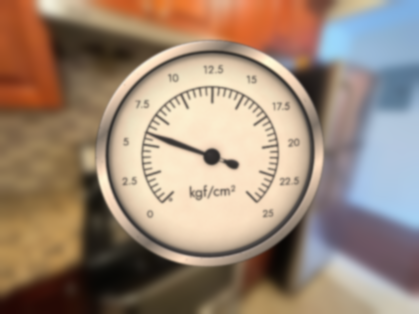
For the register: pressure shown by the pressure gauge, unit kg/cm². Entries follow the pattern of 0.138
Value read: 6
